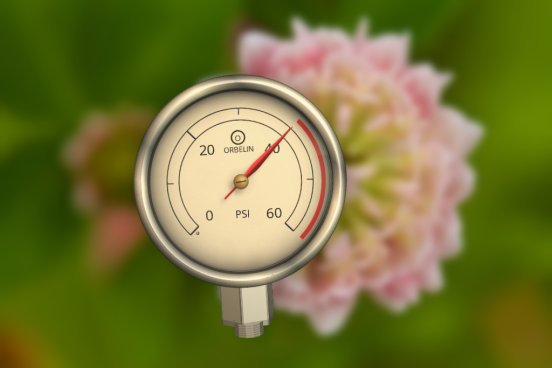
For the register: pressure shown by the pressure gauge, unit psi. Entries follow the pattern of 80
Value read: 40
